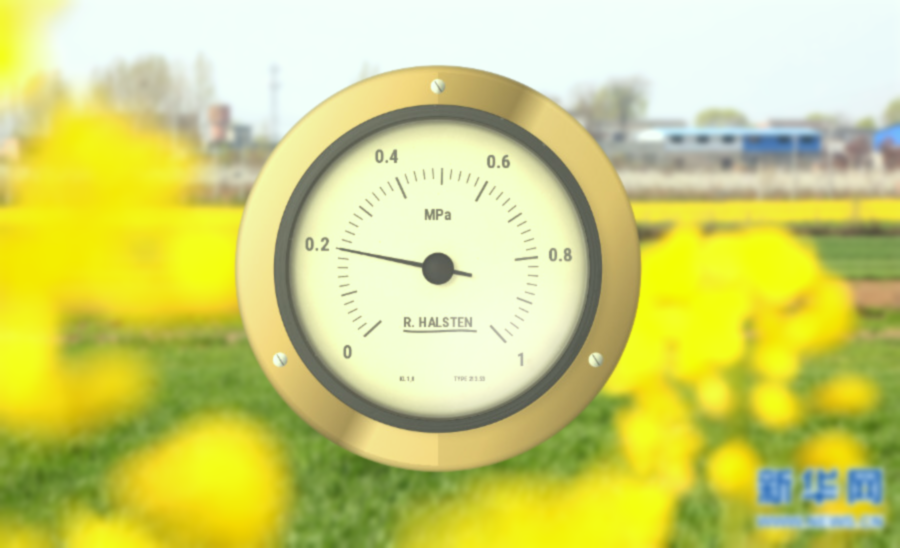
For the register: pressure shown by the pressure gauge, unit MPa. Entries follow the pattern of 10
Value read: 0.2
